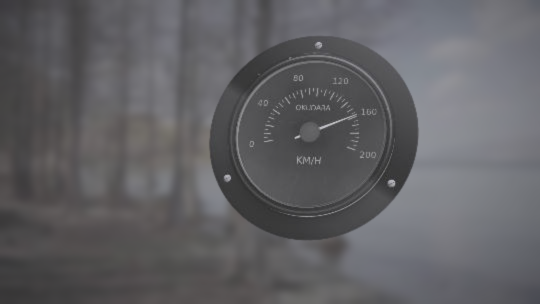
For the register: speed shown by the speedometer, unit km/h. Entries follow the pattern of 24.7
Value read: 160
